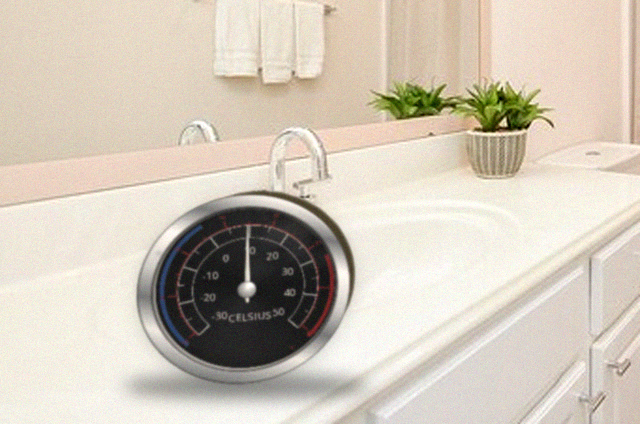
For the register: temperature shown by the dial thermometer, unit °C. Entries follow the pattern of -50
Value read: 10
